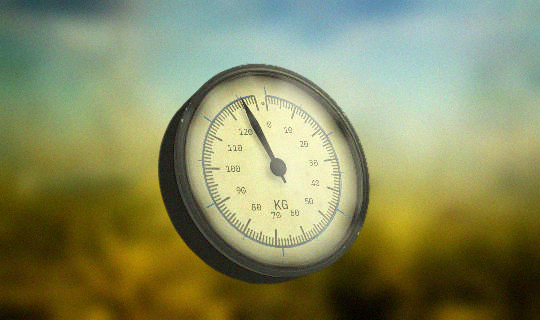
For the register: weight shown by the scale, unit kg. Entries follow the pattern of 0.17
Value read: 125
